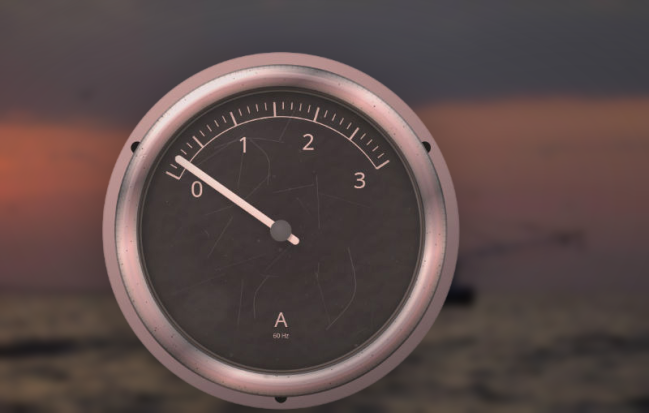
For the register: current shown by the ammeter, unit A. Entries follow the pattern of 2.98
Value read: 0.2
